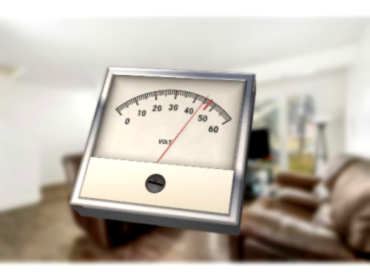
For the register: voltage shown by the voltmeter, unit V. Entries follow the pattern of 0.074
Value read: 45
